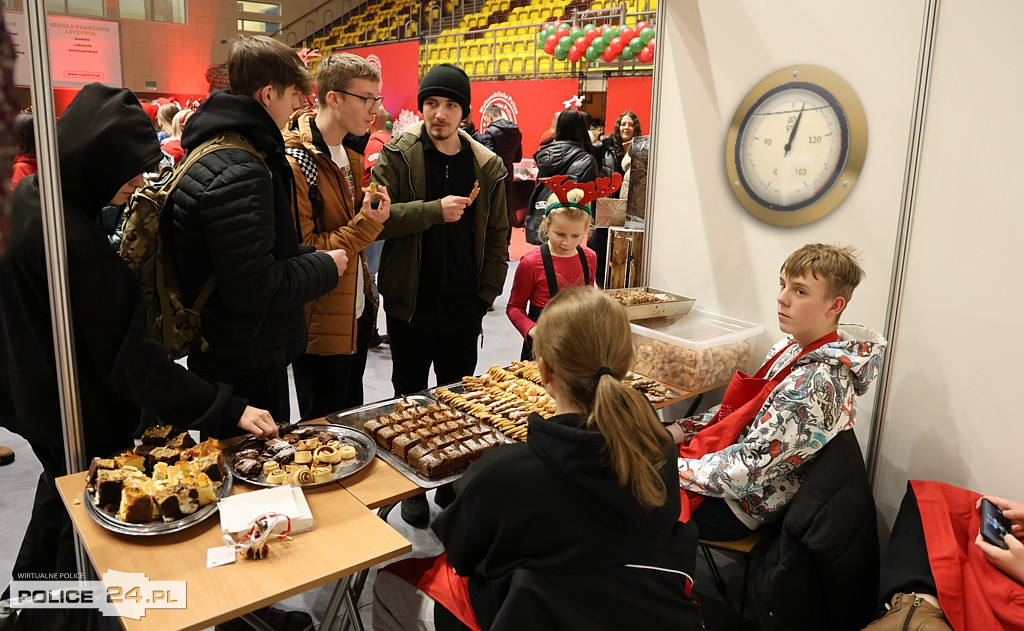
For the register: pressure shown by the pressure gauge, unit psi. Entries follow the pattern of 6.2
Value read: 90
